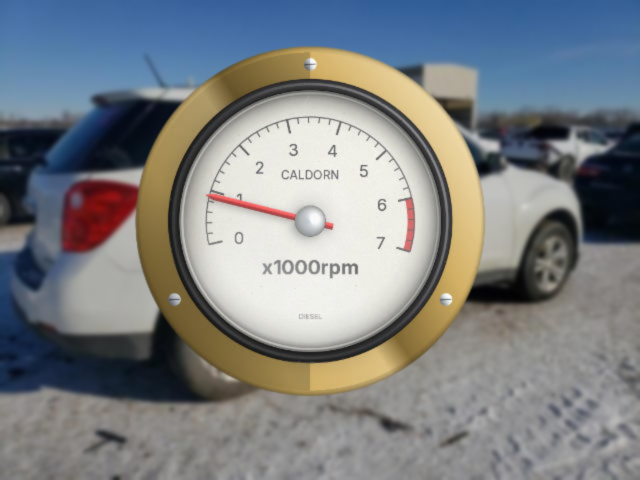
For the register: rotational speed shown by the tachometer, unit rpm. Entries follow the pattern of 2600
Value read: 900
